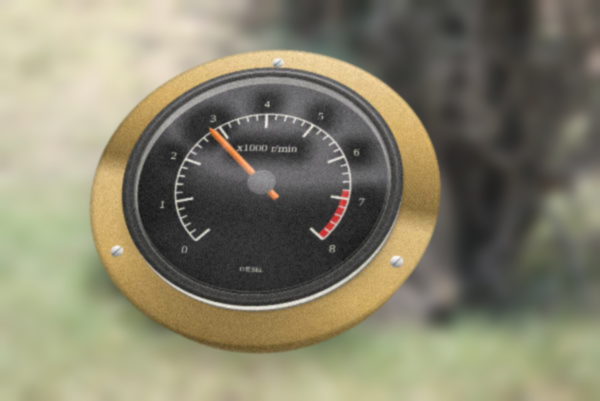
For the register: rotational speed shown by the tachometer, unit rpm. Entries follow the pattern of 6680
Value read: 2800
